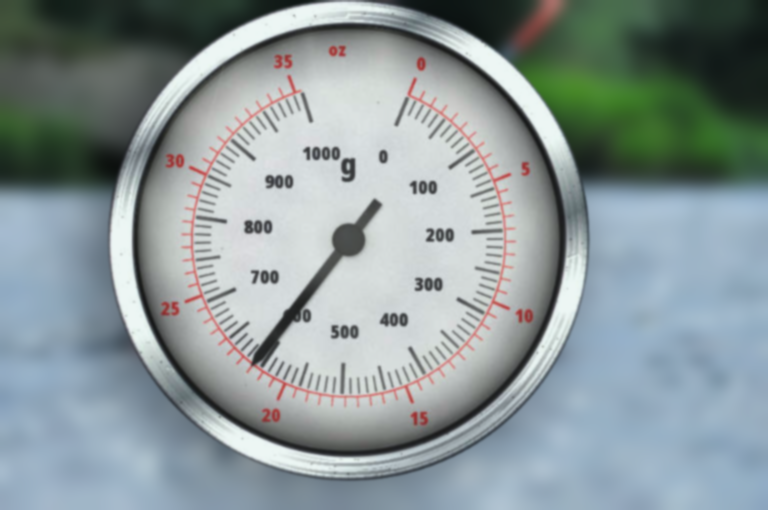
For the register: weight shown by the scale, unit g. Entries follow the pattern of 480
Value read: 610
